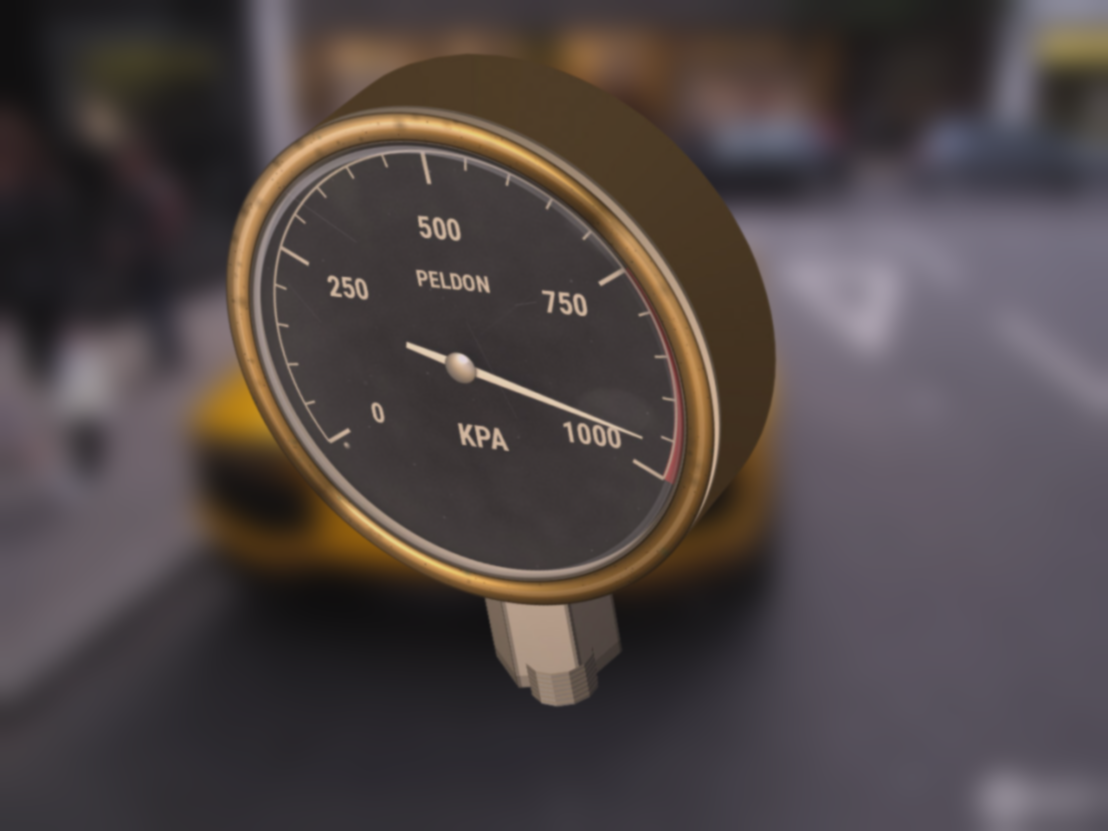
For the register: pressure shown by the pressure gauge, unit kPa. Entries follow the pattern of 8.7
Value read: 950
